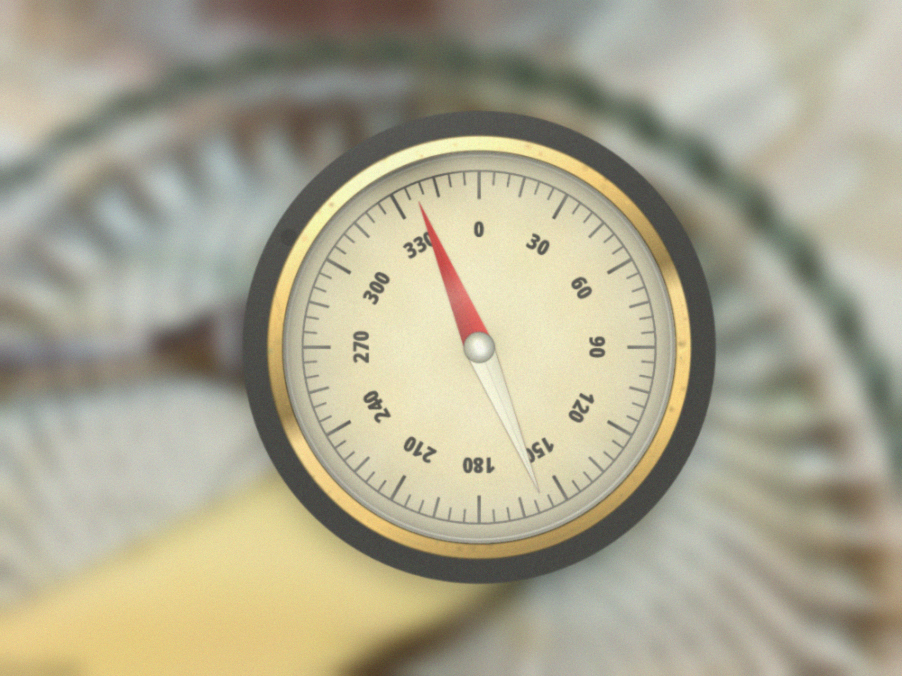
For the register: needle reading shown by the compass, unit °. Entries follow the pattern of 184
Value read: 337.5
